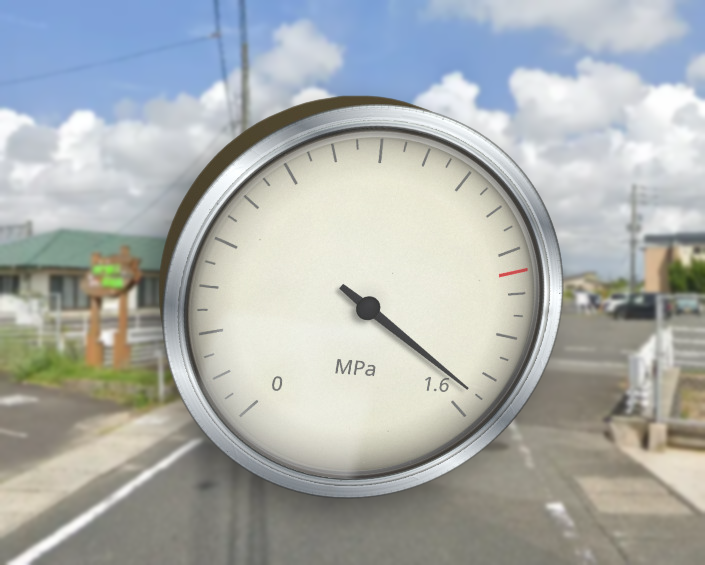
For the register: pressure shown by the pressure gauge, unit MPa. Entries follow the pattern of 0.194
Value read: 1.55
